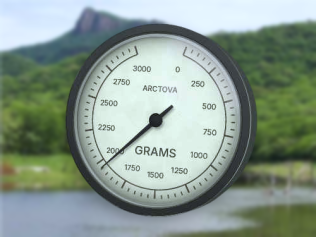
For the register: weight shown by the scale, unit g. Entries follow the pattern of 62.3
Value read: 1950
